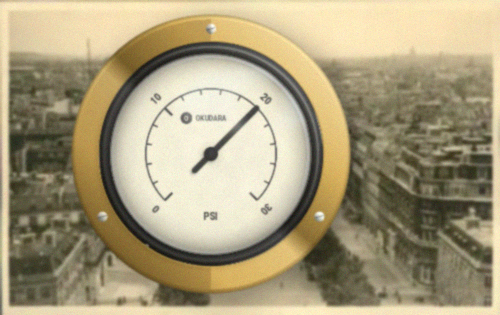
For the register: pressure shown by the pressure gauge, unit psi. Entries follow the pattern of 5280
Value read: 20
